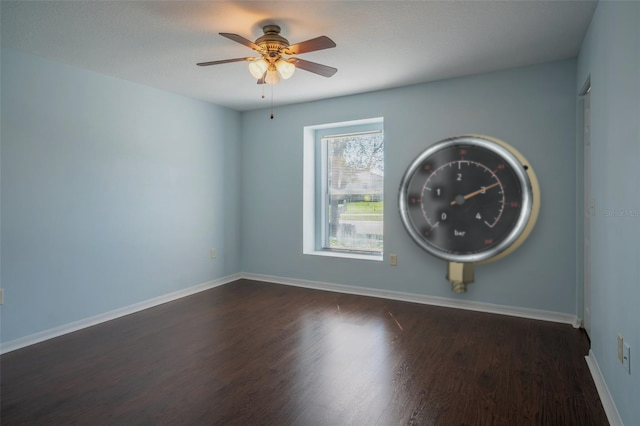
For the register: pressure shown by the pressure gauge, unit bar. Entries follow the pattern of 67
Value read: 3
